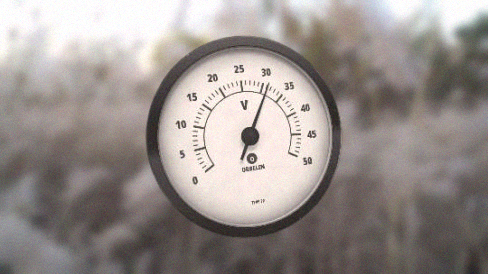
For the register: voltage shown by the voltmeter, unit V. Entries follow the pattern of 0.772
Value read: 31
